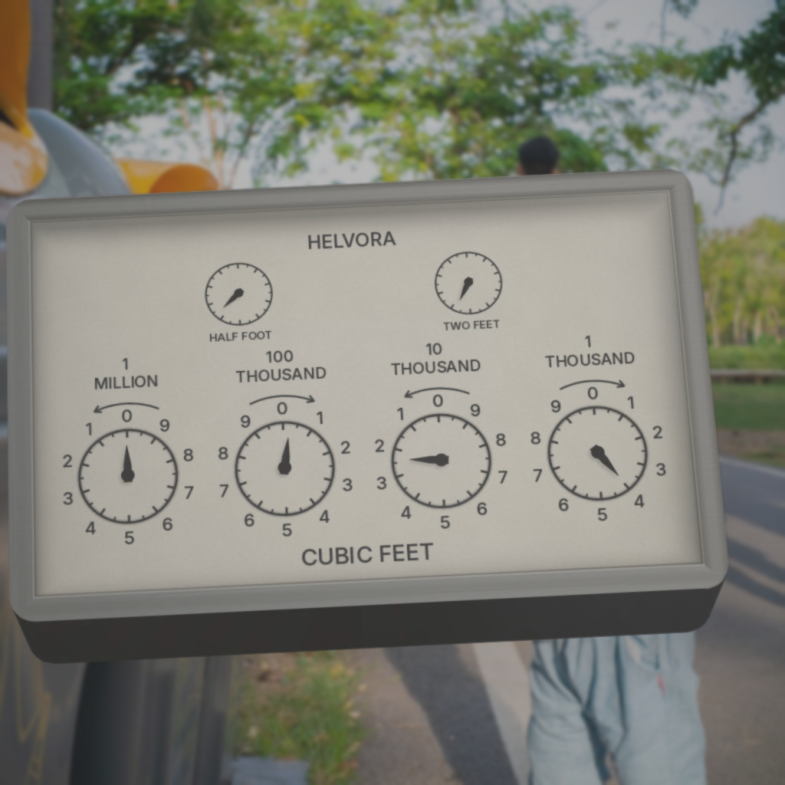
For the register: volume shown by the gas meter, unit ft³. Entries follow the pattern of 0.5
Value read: 2400
